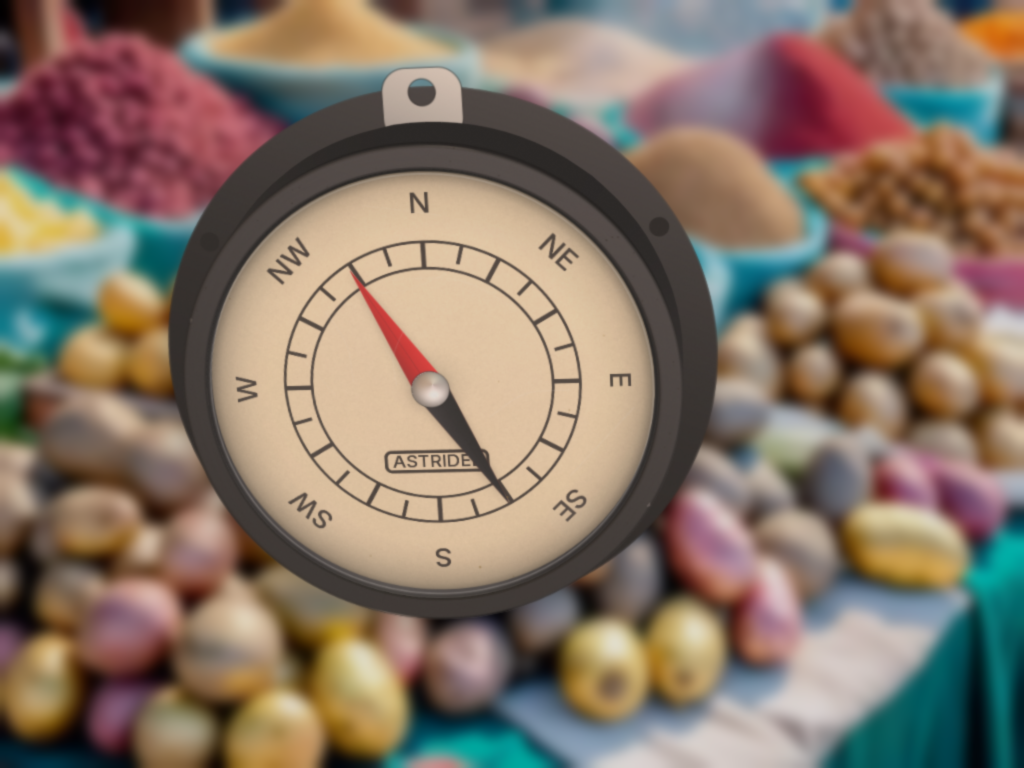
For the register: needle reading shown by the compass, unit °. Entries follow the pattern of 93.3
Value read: 330
